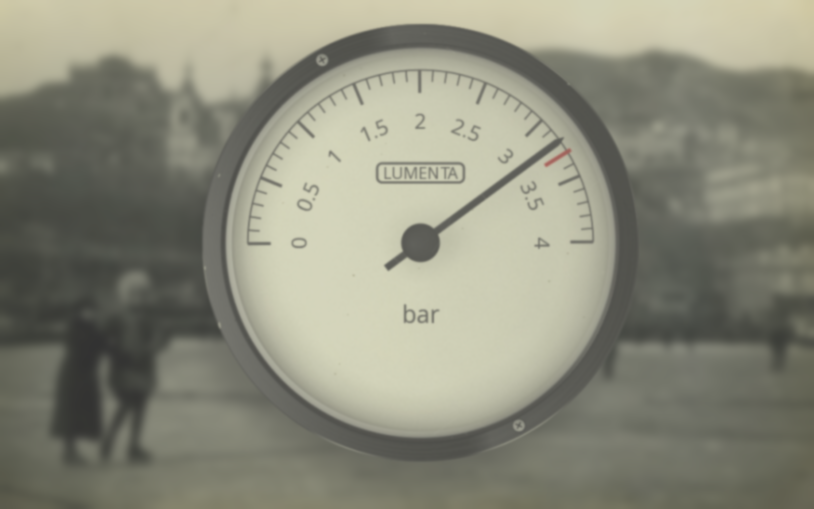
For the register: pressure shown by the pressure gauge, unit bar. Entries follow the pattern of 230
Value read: 3.2
